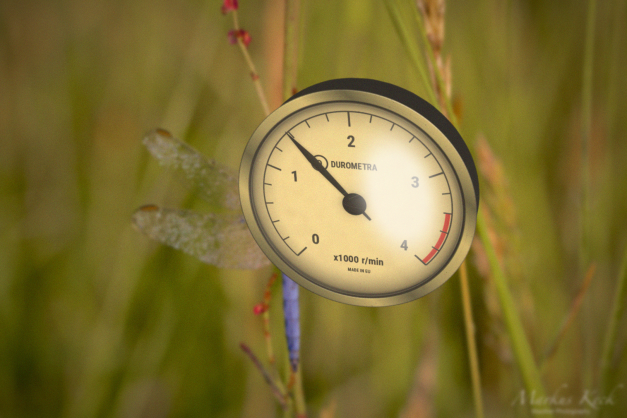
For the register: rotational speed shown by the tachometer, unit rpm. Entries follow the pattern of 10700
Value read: 1400
